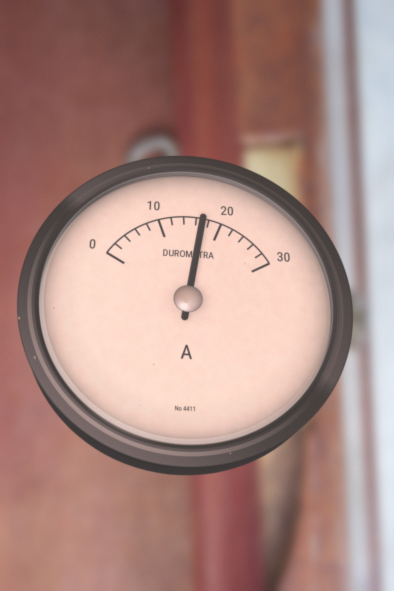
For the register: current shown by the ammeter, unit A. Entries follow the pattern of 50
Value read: 17
